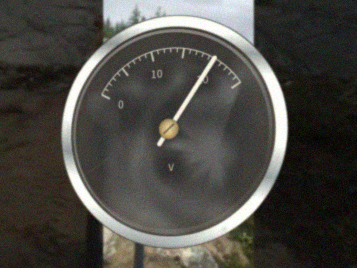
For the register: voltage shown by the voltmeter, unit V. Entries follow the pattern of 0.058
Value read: 20
